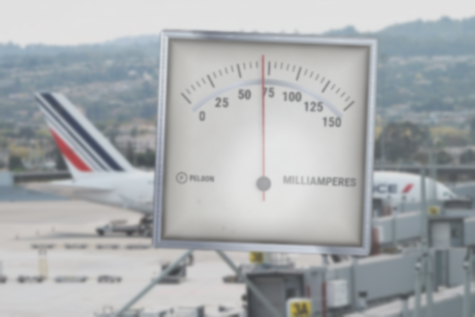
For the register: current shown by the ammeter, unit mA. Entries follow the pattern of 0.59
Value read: 70
